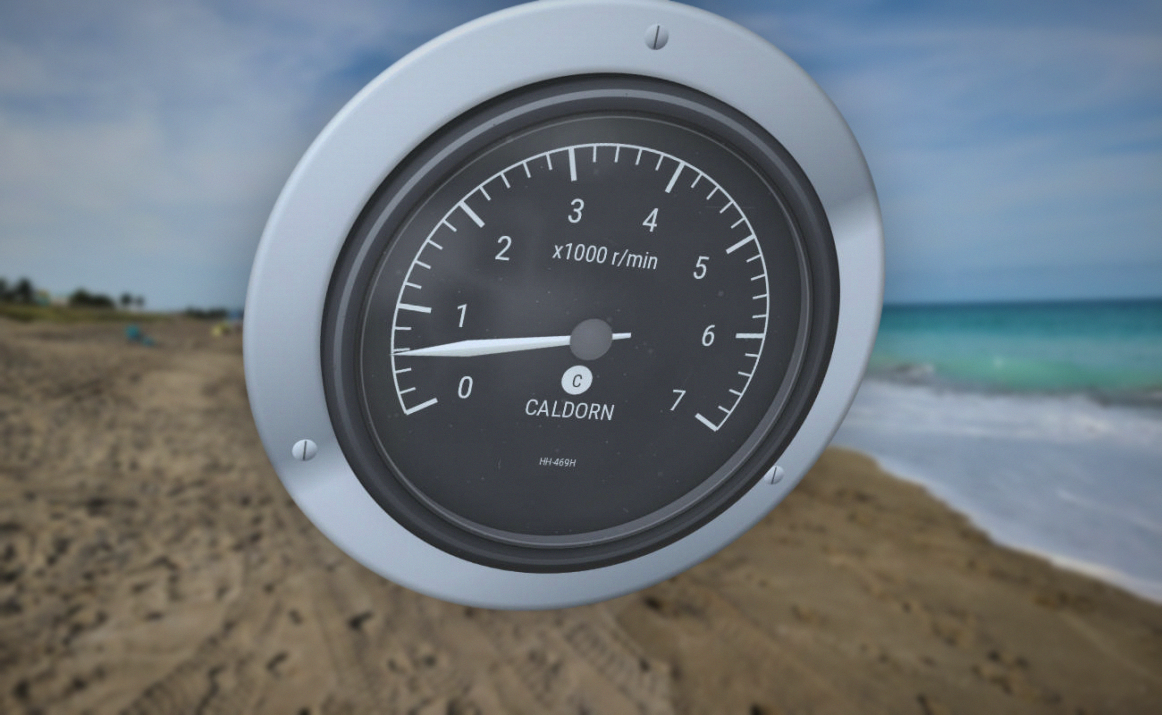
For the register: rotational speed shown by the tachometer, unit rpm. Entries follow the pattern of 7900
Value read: 600
